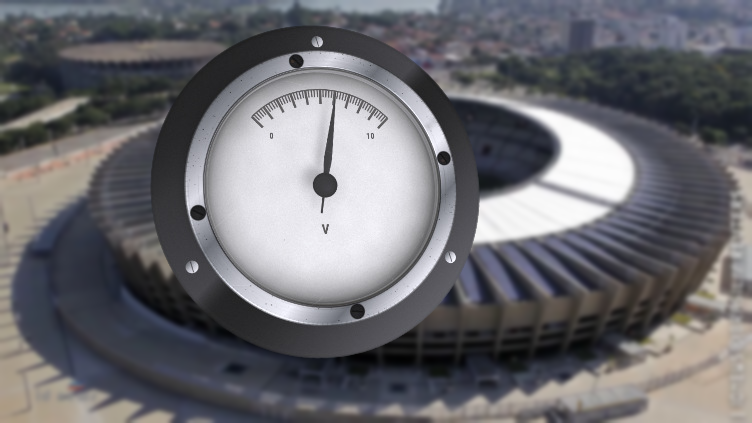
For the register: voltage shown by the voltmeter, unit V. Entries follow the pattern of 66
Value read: 6
